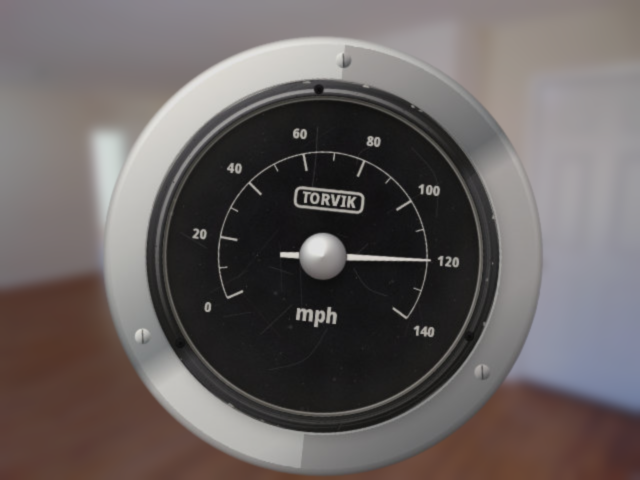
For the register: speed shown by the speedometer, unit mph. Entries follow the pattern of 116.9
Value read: 120
